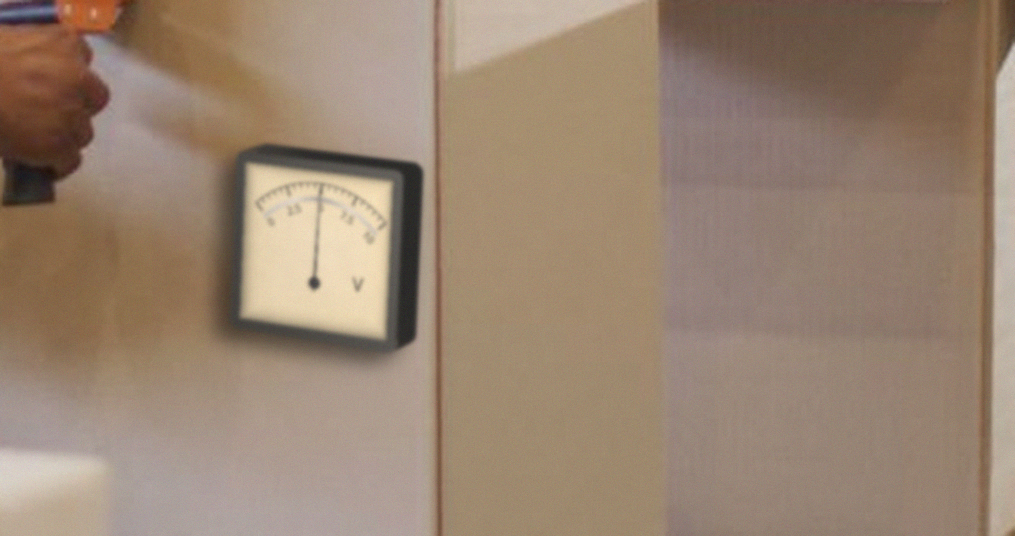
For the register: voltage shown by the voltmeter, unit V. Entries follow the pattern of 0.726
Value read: 5
